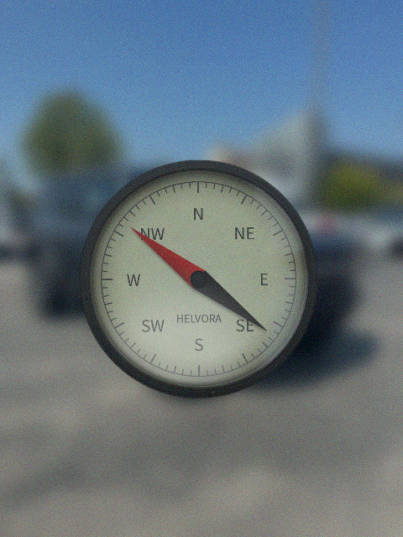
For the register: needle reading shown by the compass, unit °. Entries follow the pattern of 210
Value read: 307.5
